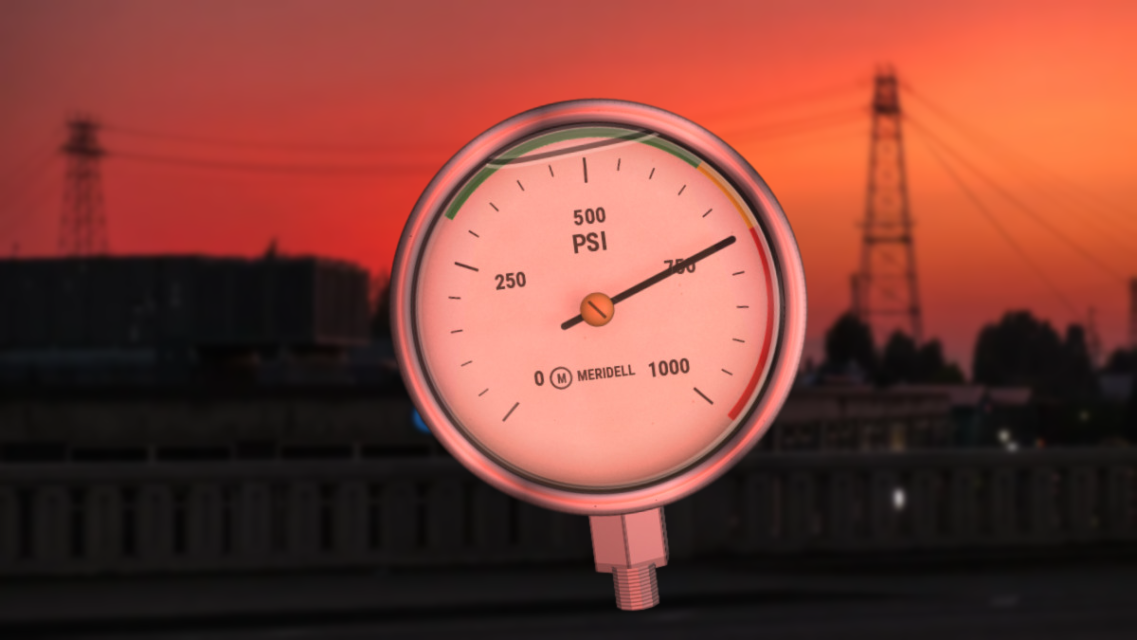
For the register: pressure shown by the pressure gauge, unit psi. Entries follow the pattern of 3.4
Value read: 750
